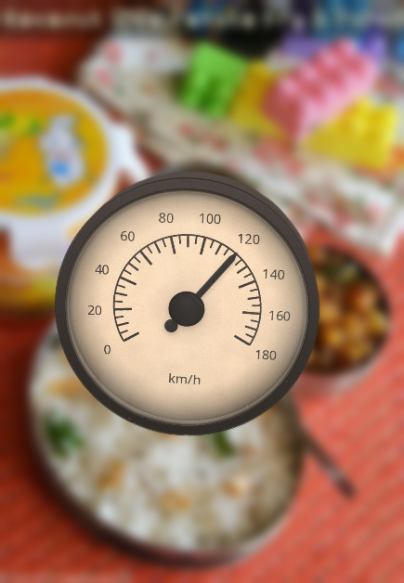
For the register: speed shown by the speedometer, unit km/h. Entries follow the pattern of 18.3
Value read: 120
